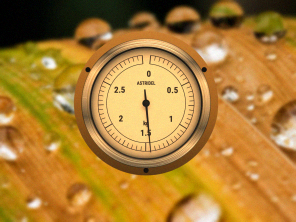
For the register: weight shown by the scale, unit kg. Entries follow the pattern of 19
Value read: 1.45
